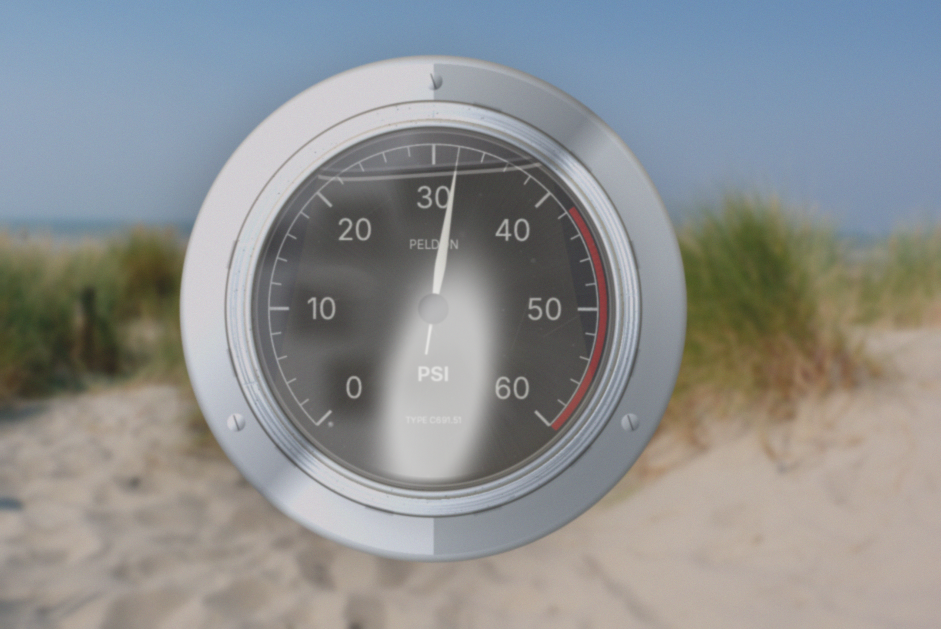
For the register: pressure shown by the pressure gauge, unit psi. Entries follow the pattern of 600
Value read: 32
